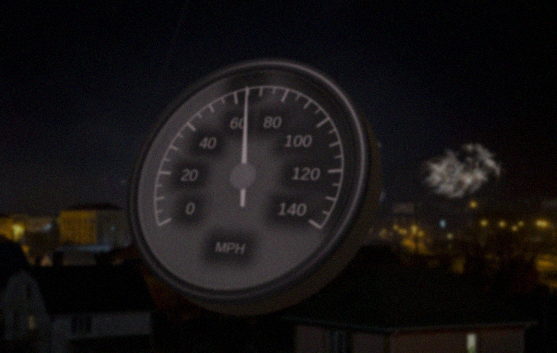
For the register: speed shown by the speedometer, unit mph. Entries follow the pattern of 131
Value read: 65
